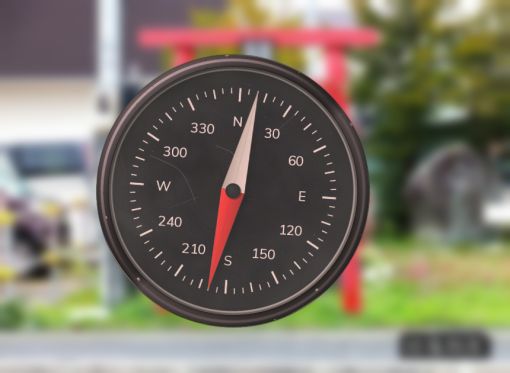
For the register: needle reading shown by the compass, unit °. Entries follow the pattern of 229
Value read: 190
